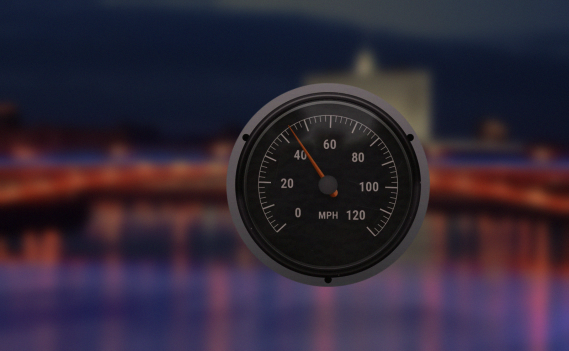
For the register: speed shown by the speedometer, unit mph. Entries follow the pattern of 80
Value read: 44
